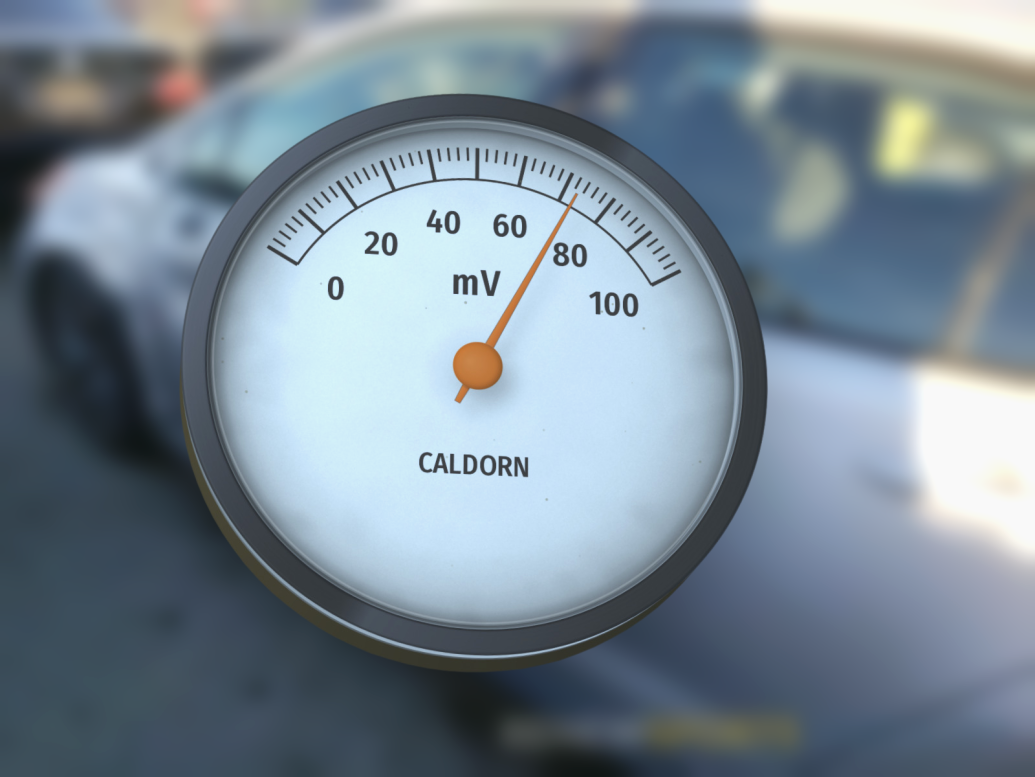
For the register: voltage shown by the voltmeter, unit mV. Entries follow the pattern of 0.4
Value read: 73
